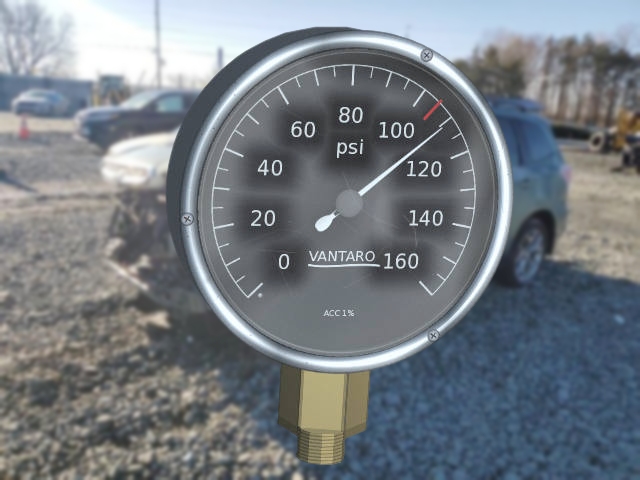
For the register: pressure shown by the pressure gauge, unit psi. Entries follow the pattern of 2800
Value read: 110
